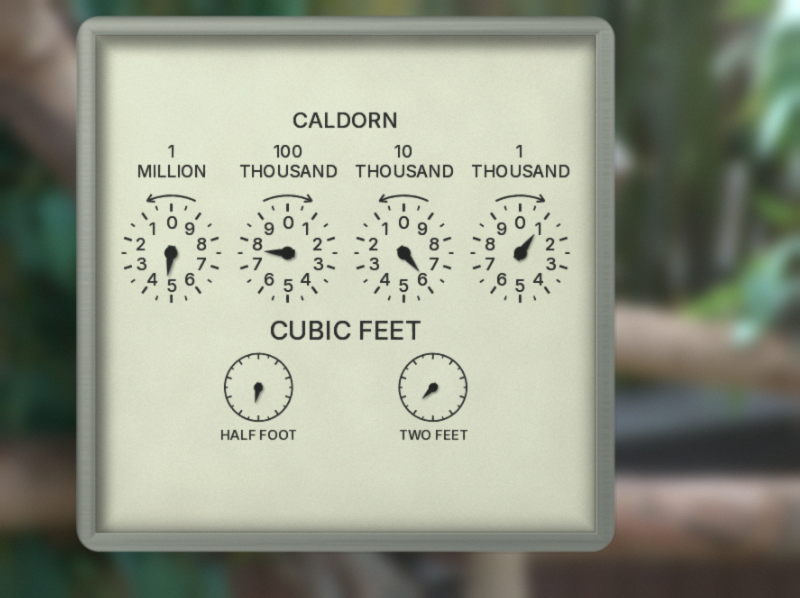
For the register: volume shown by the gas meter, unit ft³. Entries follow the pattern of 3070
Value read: 476100
